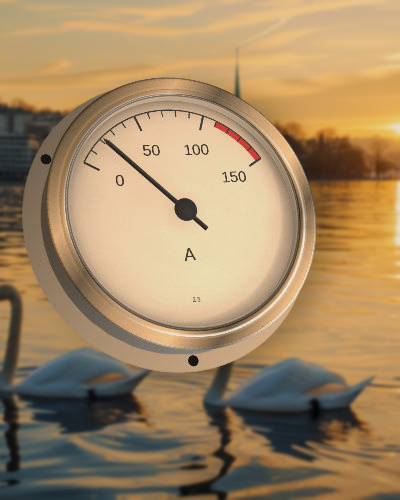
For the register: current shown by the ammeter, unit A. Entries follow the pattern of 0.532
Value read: 20
